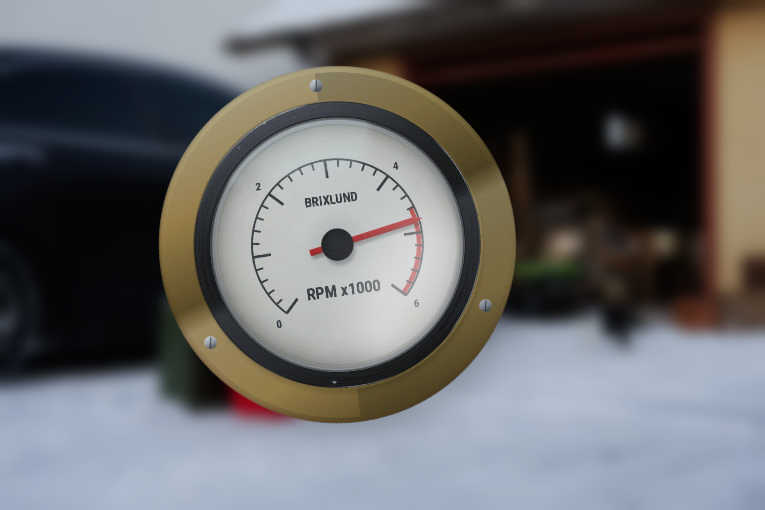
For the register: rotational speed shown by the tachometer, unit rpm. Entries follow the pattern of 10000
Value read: 4800
